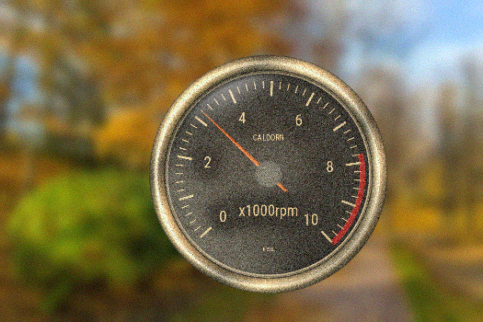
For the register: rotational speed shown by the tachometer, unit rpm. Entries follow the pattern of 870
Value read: 3200
